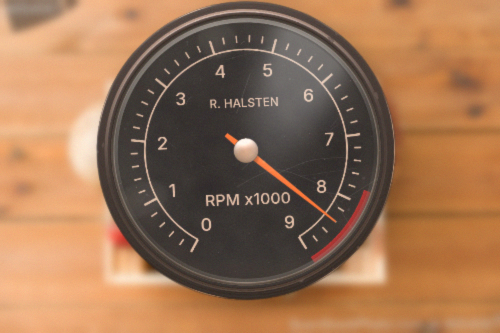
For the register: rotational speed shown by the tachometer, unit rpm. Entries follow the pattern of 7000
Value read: 8400
